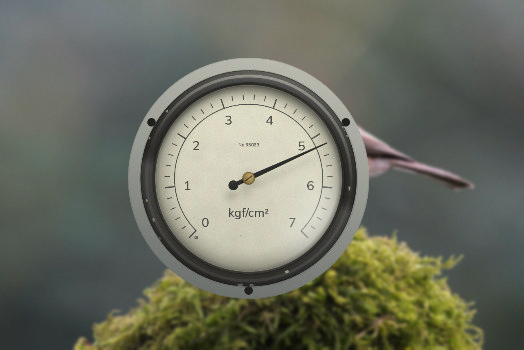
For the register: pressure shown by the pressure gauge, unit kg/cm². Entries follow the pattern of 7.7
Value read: 5.2
